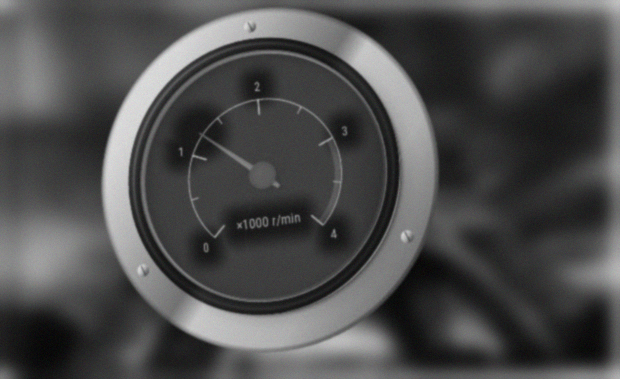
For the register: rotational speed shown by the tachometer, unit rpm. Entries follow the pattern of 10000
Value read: 1250
